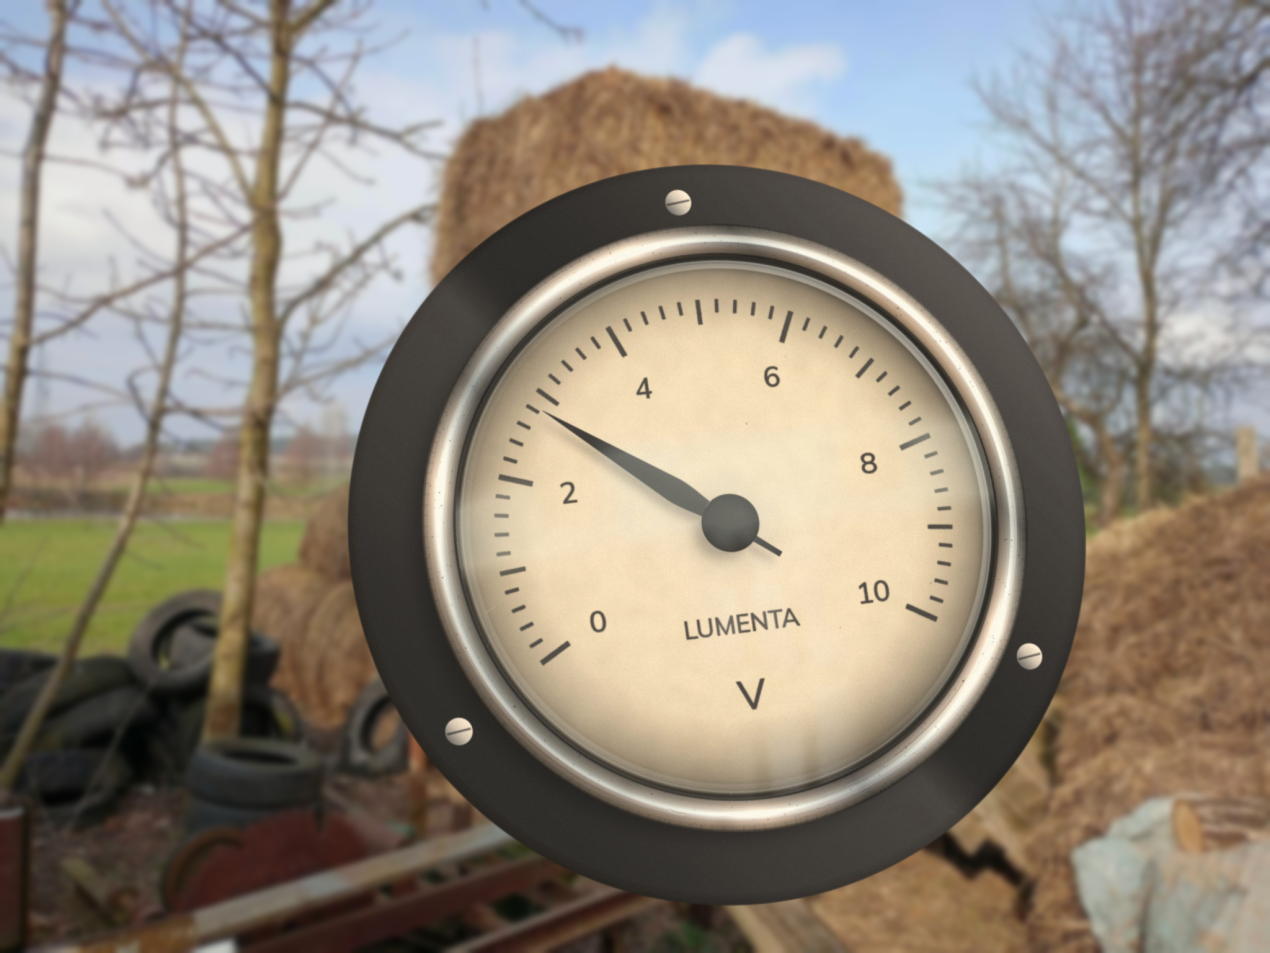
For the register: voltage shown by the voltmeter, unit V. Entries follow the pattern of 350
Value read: 2.8
